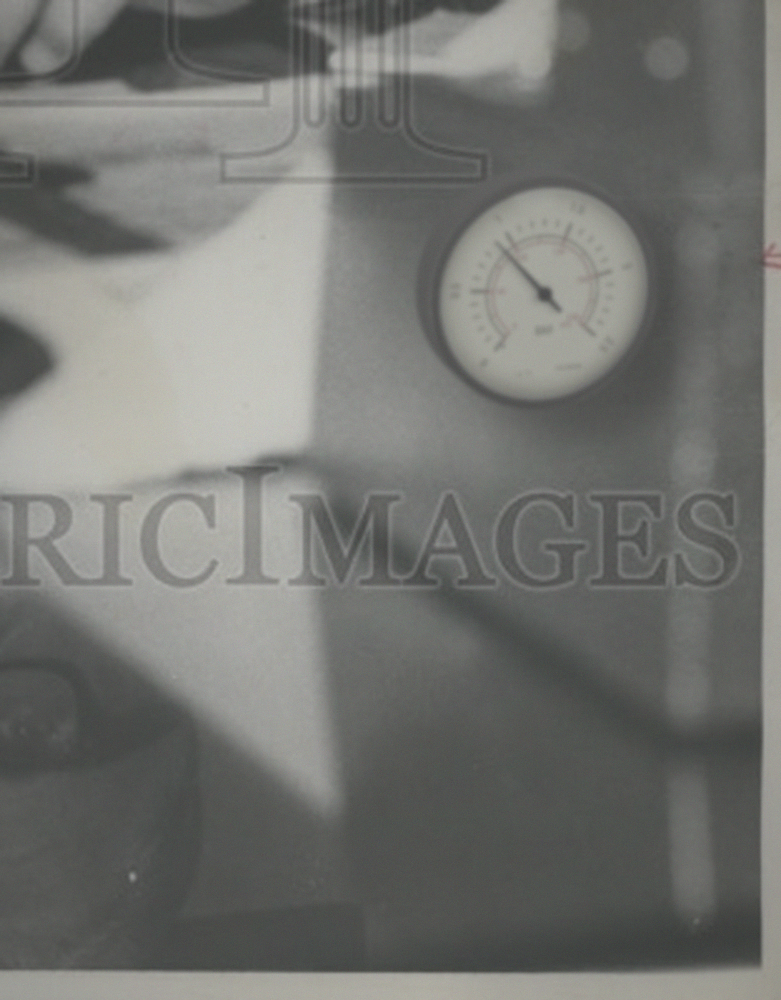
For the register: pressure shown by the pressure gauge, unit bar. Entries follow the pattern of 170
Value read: 0.9
